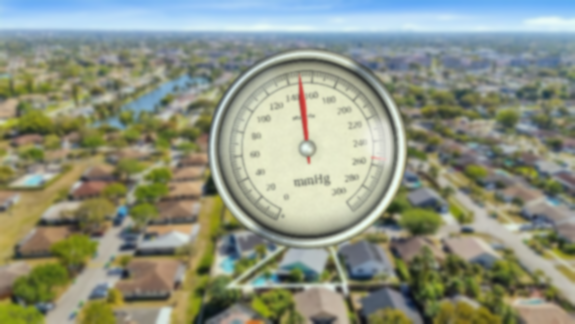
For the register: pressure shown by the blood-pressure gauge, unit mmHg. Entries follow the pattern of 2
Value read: 150
